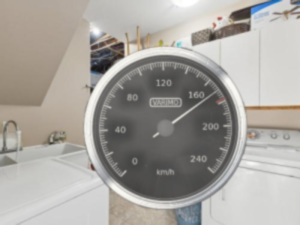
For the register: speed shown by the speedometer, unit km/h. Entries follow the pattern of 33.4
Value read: 170
